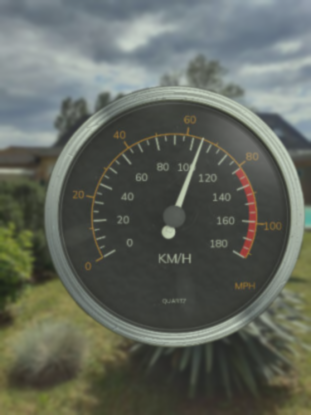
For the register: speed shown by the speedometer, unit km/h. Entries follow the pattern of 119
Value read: 105
